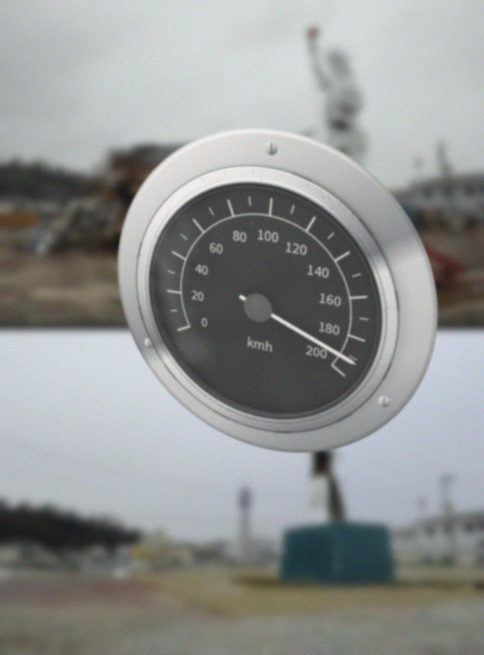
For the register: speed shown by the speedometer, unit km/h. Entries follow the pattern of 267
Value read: 190
